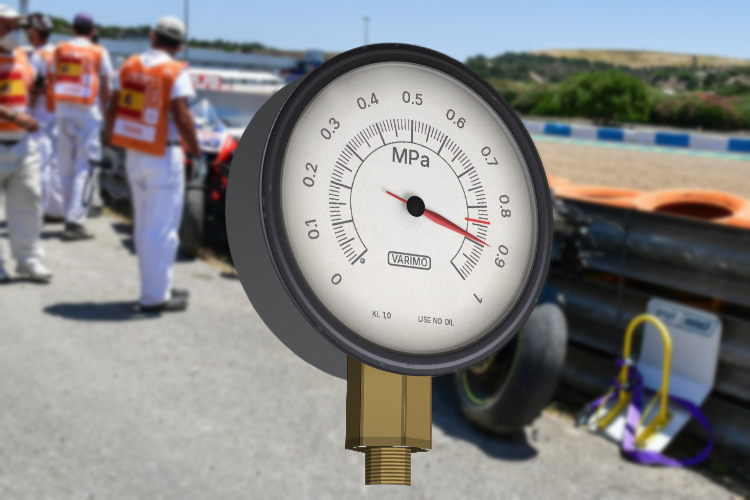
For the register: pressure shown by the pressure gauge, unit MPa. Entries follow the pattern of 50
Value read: 0.9
